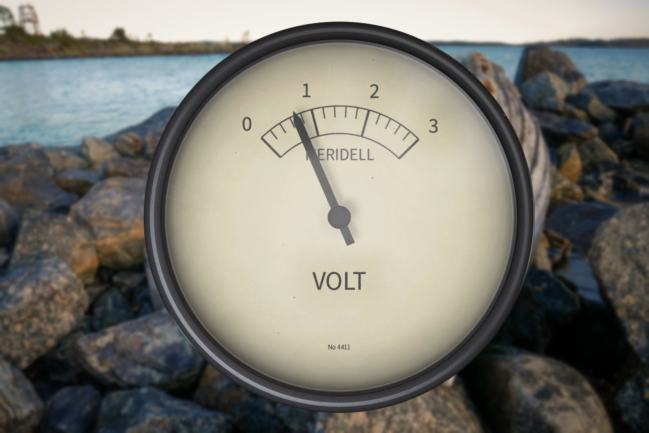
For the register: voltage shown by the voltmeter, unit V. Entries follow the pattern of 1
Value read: 0.7
